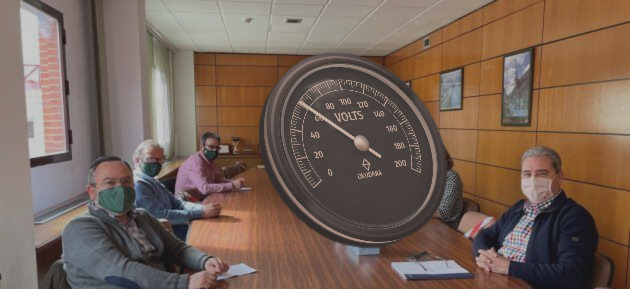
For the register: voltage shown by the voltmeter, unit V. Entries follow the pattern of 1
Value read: 60
